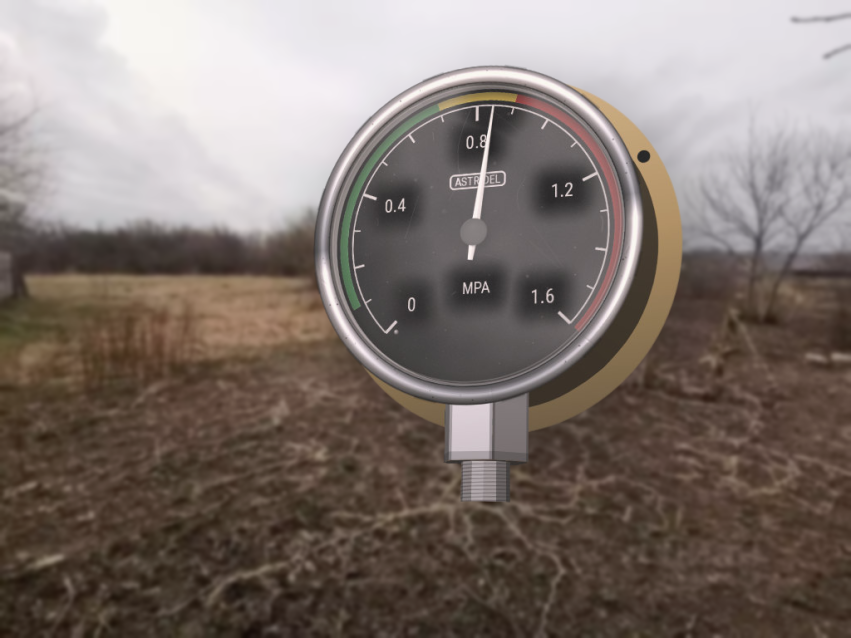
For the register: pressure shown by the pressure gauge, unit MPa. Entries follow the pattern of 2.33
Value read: 0.85
